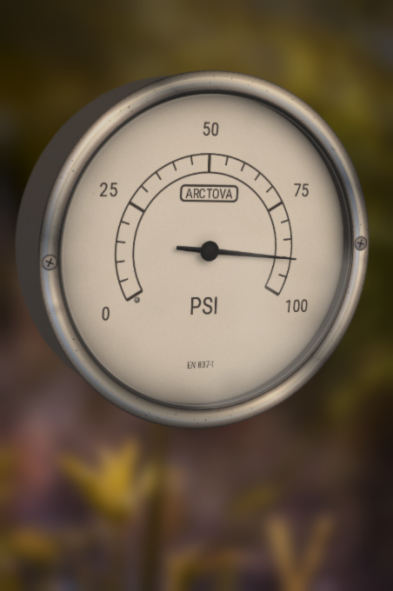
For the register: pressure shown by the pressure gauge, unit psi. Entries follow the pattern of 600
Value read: 90
